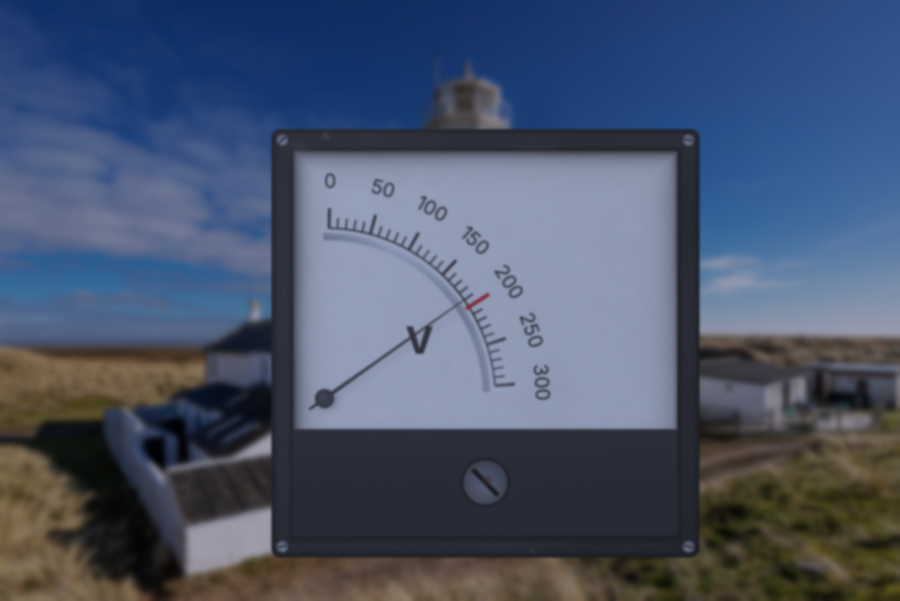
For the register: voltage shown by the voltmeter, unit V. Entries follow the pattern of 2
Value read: 190
